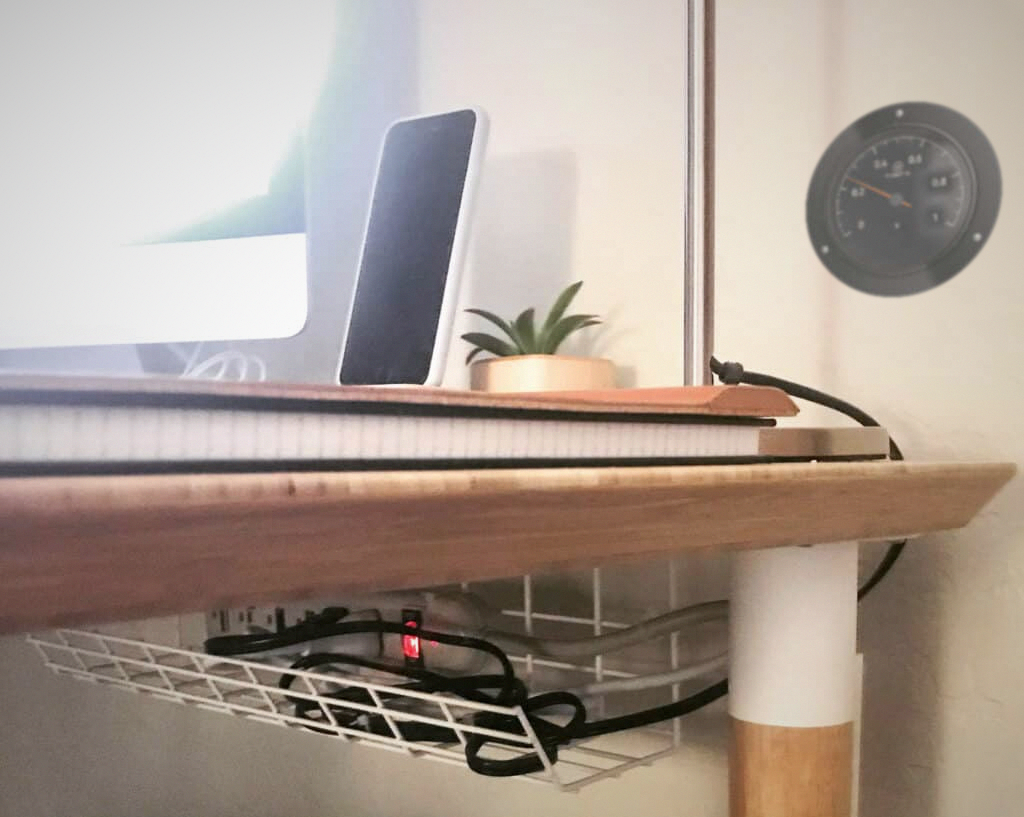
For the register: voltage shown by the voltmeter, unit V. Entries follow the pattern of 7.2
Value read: 0.25
